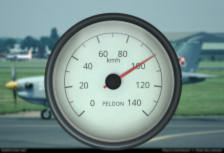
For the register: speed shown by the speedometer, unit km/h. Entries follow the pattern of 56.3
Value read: 100
